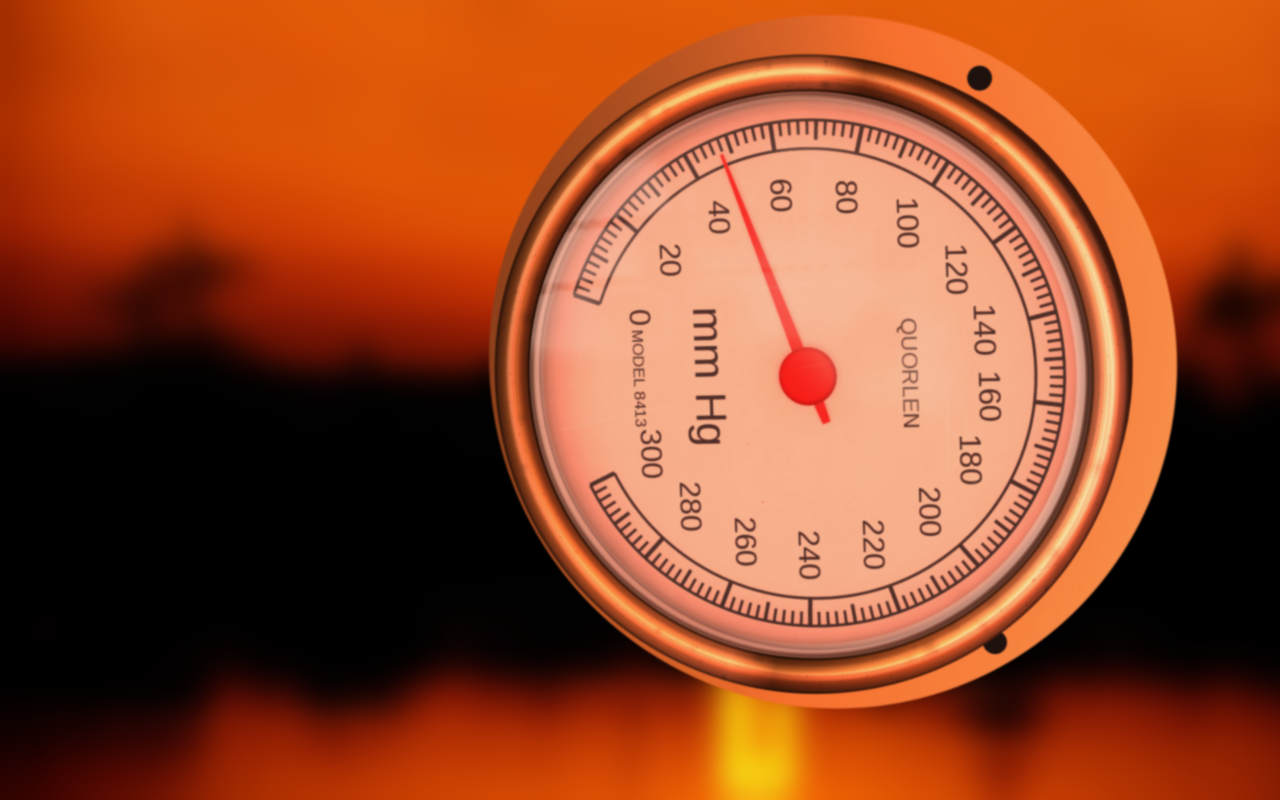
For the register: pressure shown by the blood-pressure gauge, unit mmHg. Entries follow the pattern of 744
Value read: 48
